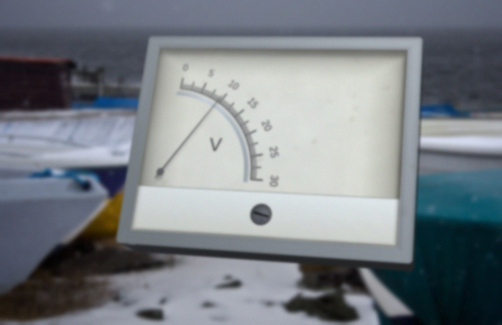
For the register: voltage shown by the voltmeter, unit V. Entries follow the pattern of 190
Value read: 10
